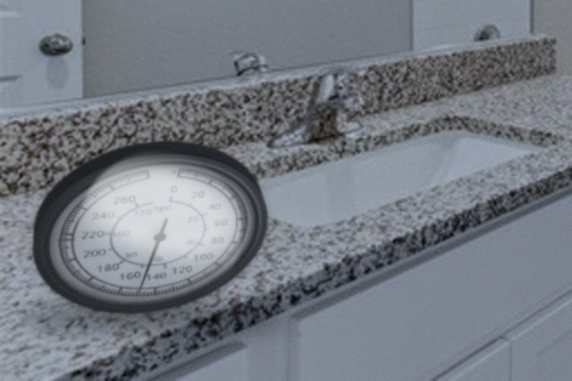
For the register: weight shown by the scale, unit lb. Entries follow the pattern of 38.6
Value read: 150
